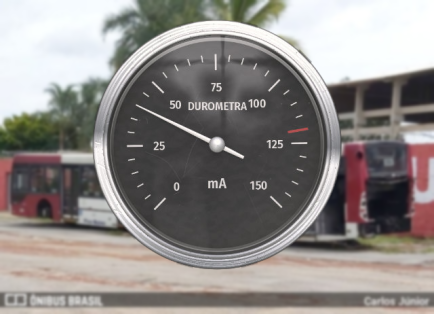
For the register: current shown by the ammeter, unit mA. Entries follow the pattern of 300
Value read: 40
